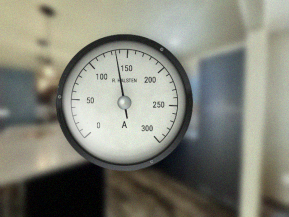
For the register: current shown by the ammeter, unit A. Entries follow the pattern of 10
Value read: 135
